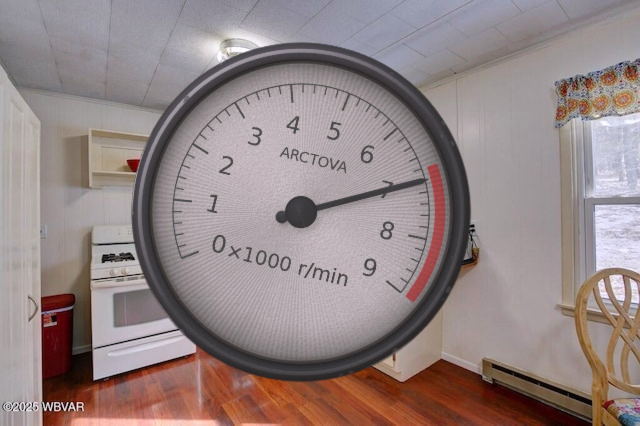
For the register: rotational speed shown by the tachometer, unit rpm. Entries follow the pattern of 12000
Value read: 7000
